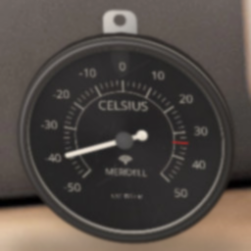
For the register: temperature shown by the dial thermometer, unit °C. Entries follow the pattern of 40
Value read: -40
